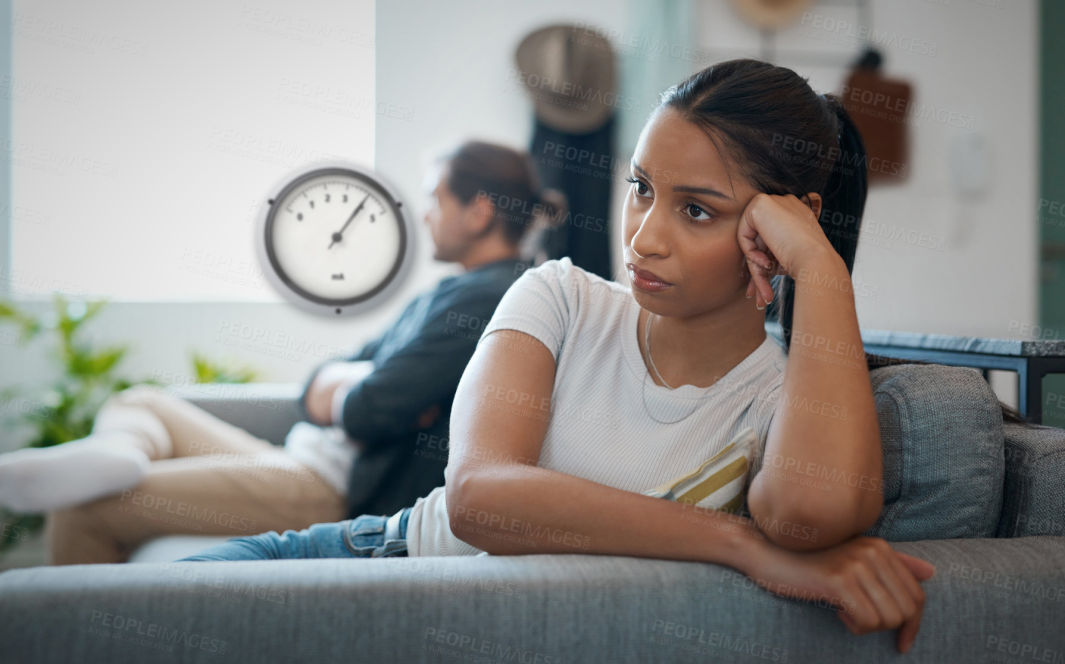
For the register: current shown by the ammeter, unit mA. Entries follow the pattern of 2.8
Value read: 4
